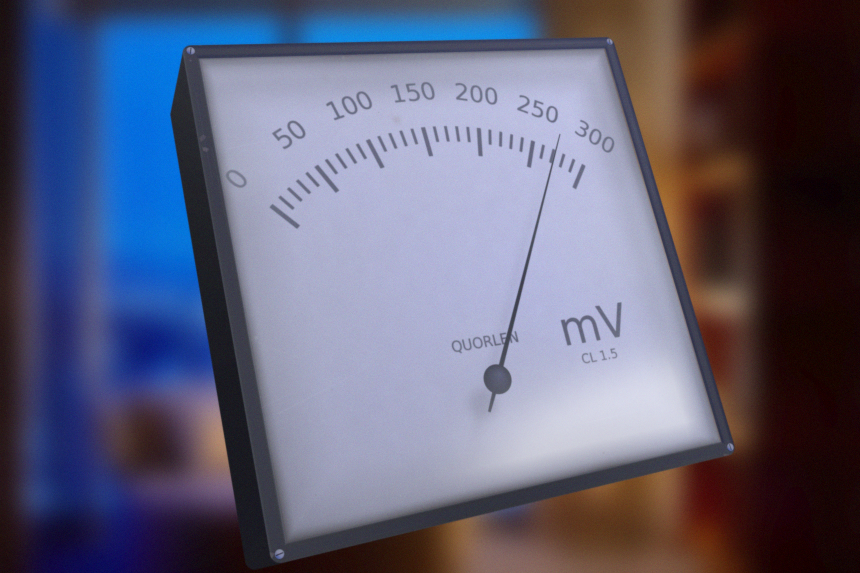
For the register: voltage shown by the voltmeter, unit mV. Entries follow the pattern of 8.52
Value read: 270
